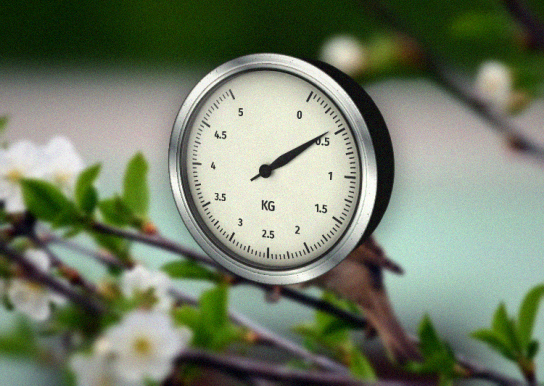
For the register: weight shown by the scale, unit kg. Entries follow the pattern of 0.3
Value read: 0.45
